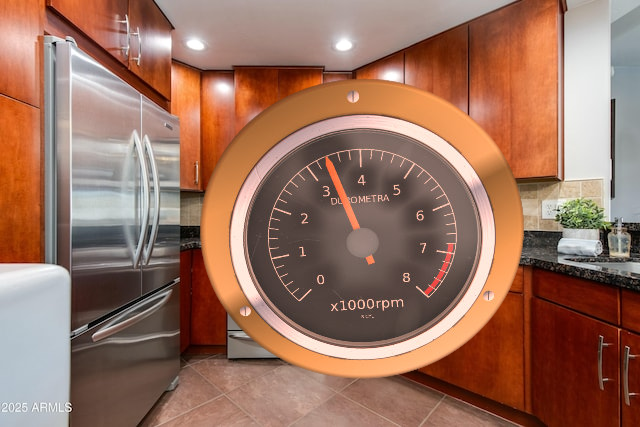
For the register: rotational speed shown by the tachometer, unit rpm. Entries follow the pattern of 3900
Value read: 3400
